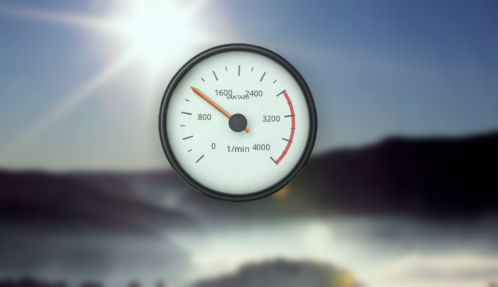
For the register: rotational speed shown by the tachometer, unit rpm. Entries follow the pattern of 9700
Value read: 1200
